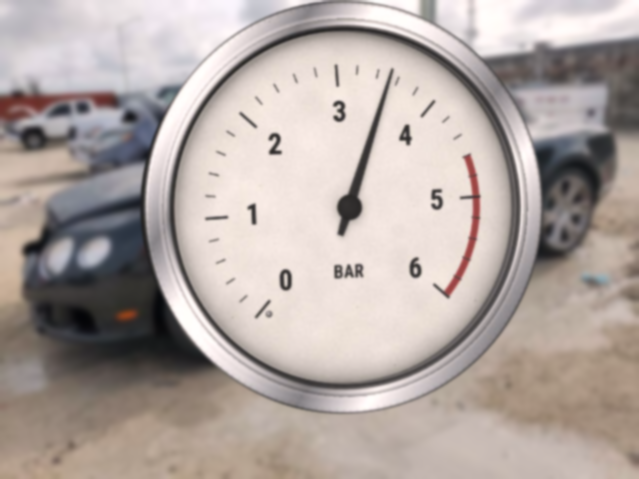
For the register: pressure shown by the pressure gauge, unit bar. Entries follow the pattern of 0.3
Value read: 3.5
